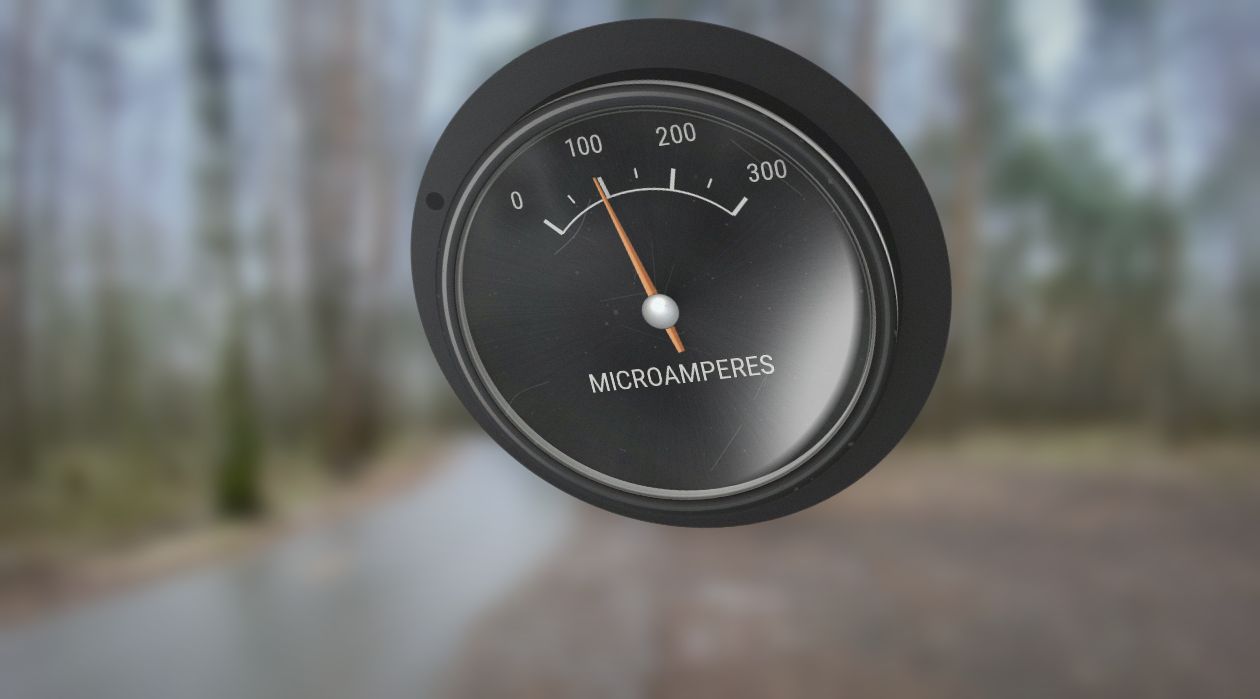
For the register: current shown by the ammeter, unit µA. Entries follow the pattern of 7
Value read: 100
